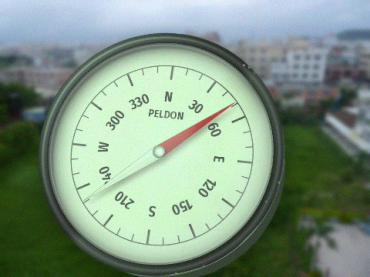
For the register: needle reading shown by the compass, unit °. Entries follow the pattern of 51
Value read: 50
